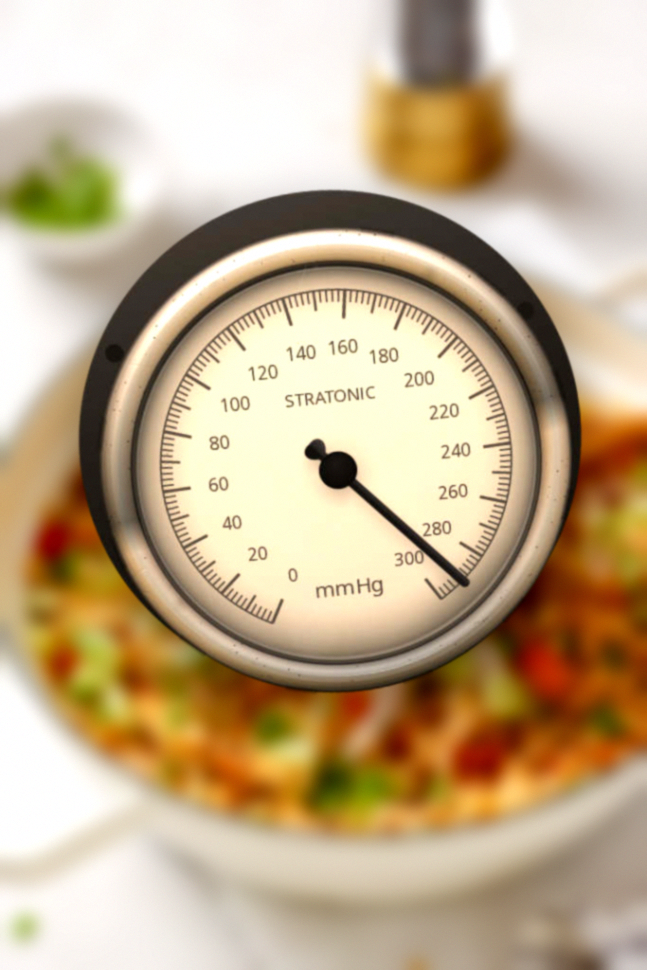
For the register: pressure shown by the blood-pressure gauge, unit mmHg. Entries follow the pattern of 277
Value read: 290
